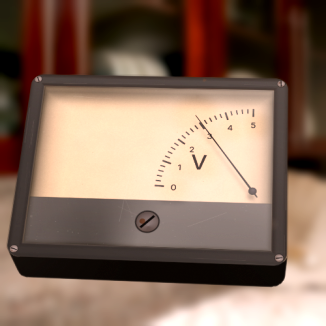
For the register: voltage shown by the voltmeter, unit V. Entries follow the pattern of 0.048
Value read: 3
